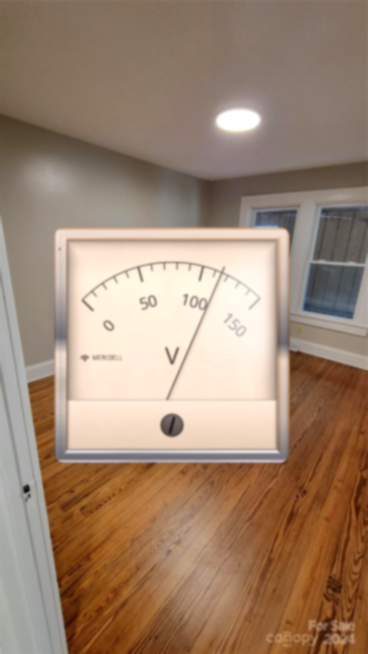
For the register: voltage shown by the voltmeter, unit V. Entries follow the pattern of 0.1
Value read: 115
